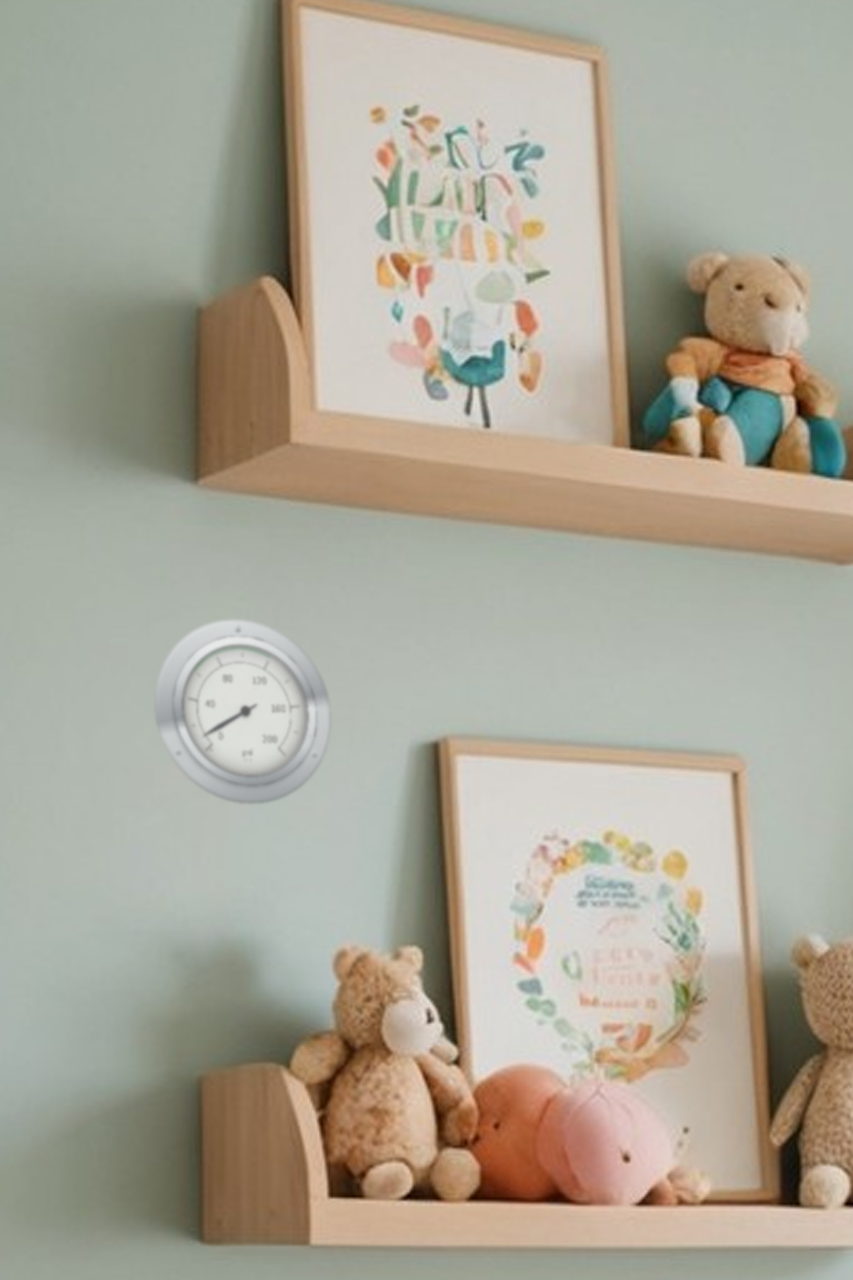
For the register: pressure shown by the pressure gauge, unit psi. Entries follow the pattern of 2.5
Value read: 10
